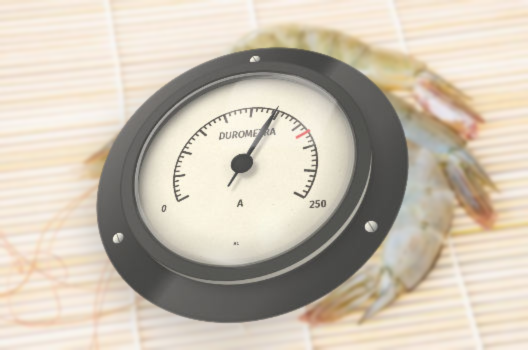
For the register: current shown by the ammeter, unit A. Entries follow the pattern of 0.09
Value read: 150
